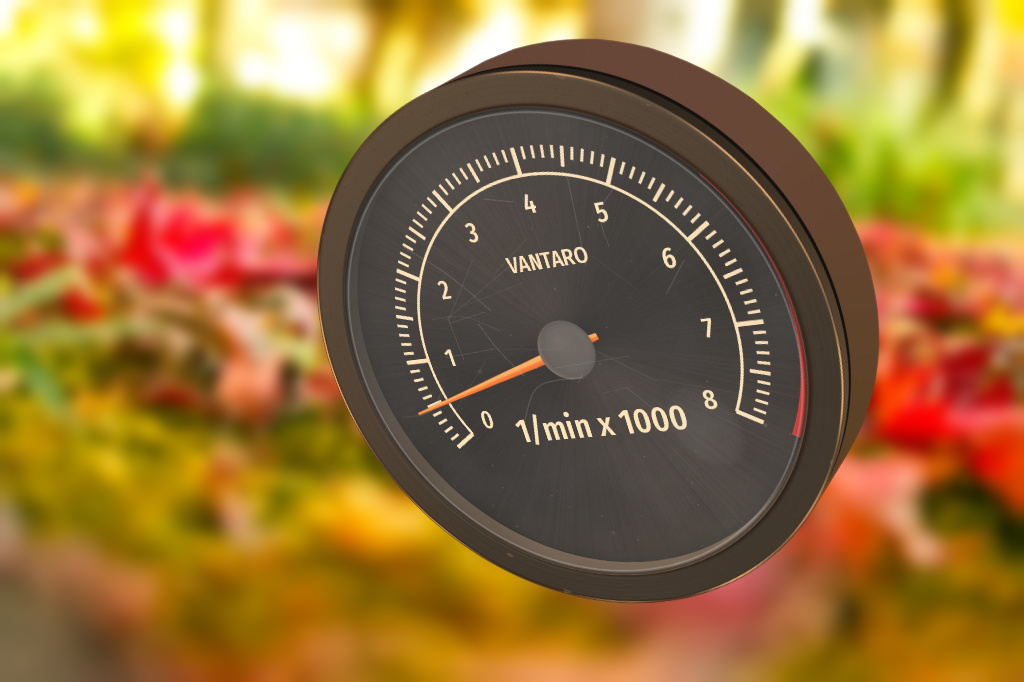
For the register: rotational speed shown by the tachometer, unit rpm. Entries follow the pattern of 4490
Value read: 500
